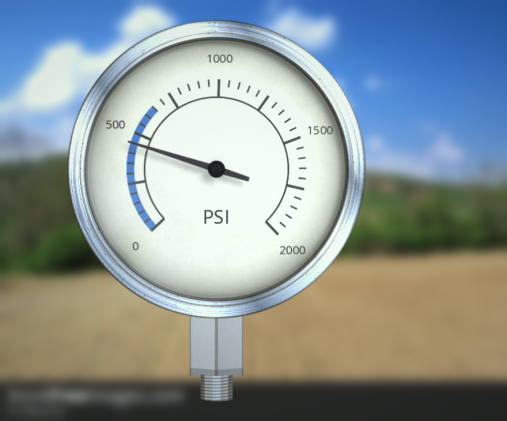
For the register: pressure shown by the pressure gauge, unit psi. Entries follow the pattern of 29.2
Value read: 450
